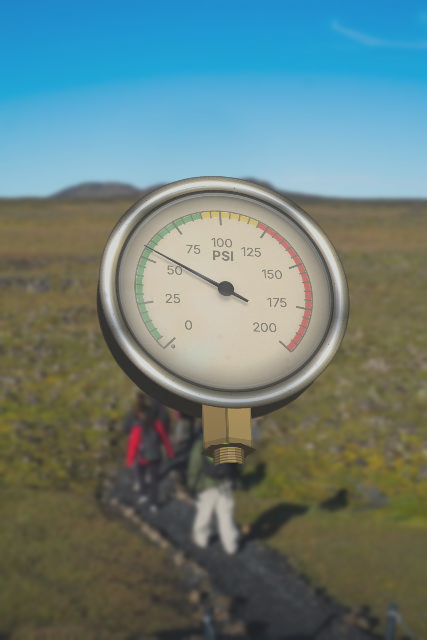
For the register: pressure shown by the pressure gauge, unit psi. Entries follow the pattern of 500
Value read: 55
